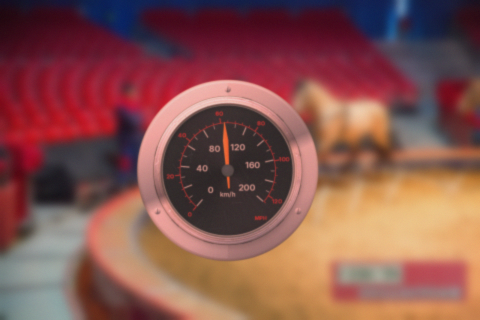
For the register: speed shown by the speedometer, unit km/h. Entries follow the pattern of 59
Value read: 100
